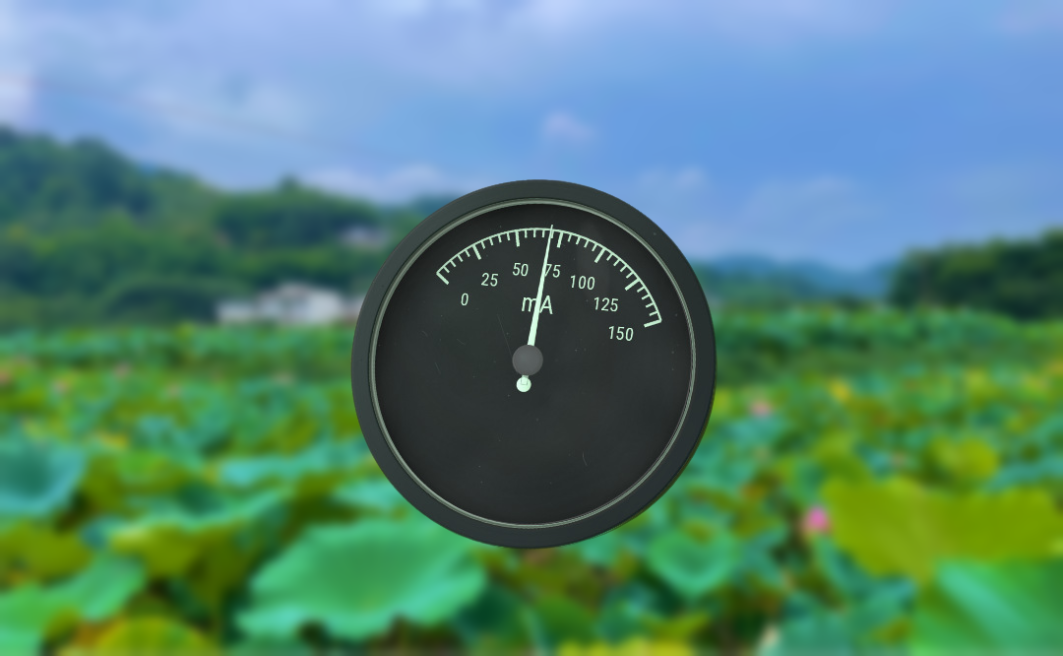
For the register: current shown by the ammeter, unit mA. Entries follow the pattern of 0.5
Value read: 70
